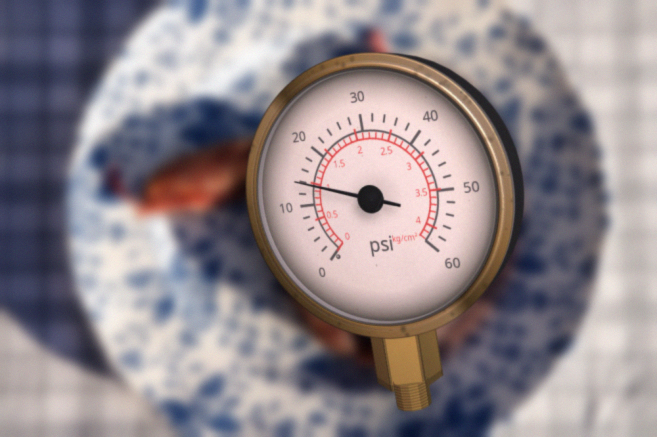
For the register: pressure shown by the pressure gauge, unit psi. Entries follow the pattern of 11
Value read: 14
